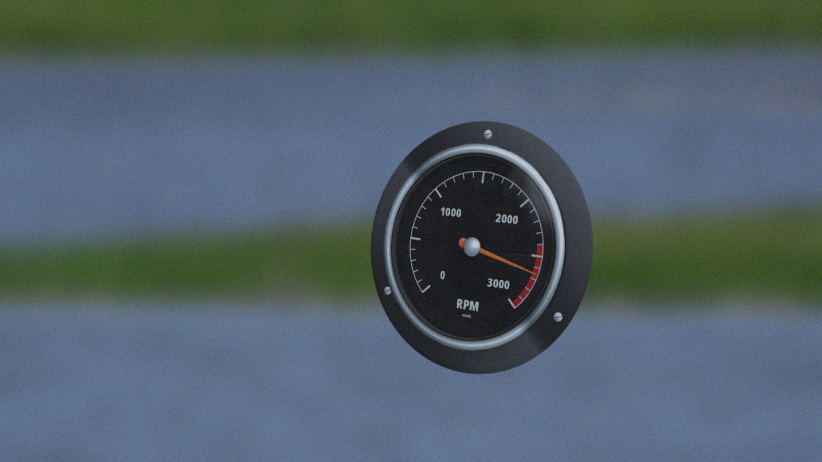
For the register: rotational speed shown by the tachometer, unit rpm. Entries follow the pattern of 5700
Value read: 2650
